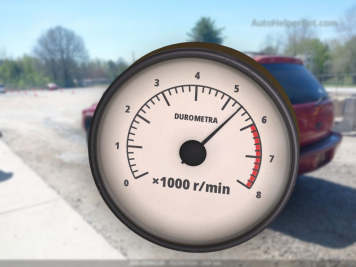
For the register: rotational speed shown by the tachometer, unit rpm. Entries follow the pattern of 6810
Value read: 5400
